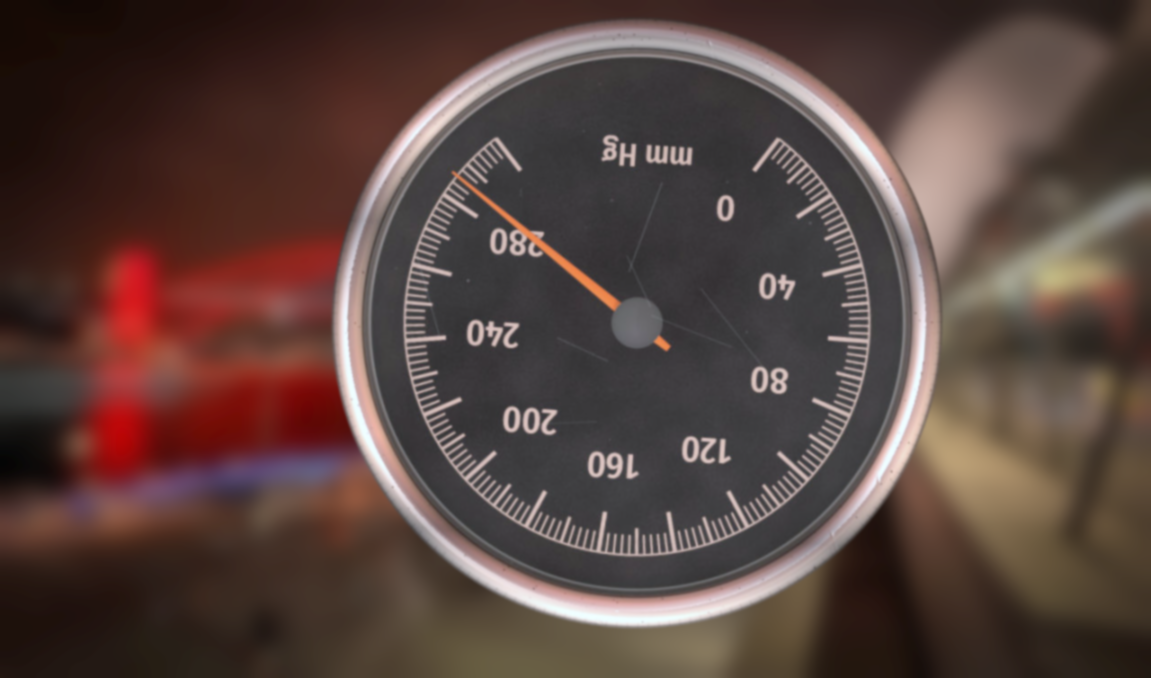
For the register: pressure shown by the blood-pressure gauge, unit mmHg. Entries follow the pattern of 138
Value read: 286
